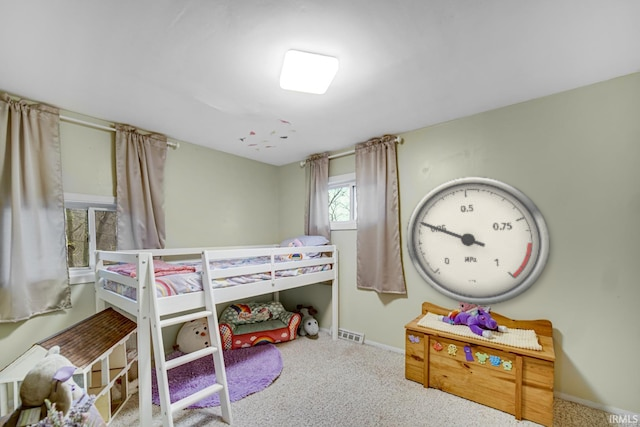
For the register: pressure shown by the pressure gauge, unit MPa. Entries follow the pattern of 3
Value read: 0.25
